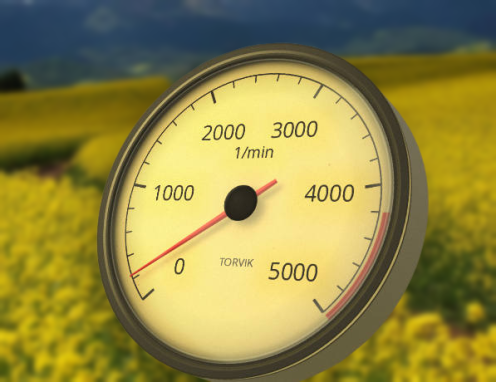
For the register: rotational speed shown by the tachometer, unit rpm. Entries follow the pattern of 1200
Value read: 200
